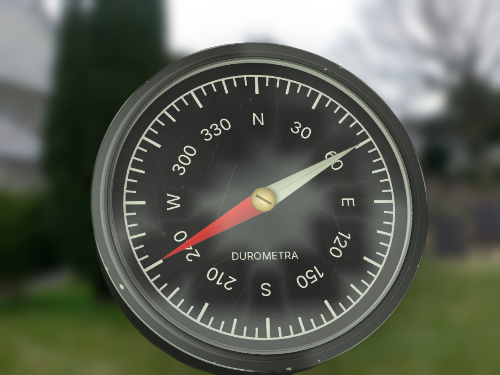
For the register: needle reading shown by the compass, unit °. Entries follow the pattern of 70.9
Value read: 240
